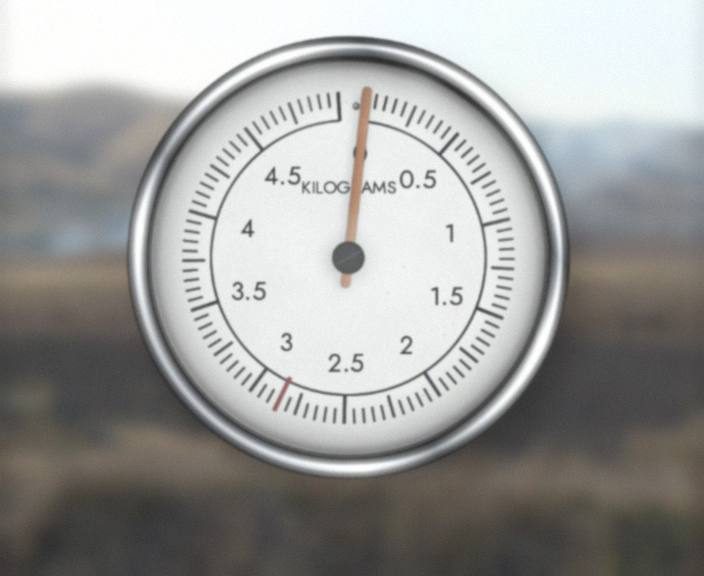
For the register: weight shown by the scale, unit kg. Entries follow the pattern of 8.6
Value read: 0
